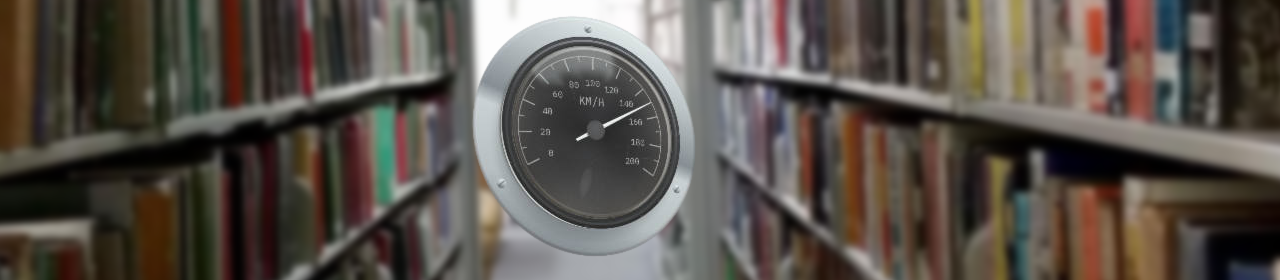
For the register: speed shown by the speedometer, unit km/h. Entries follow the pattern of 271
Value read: 150
